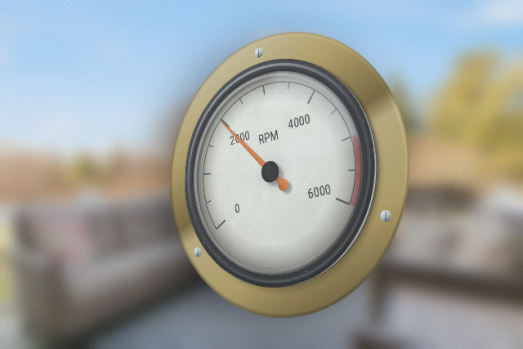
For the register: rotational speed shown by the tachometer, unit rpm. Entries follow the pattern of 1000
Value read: 2000
